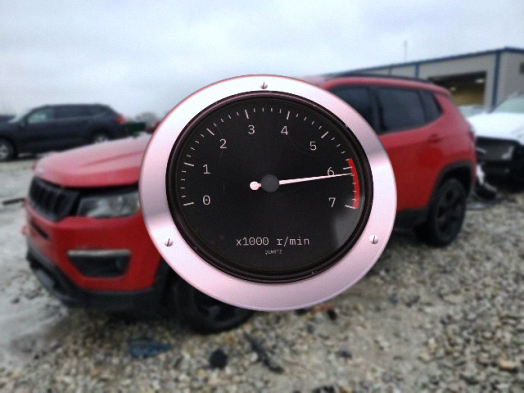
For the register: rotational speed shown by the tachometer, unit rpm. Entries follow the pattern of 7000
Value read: 6200
